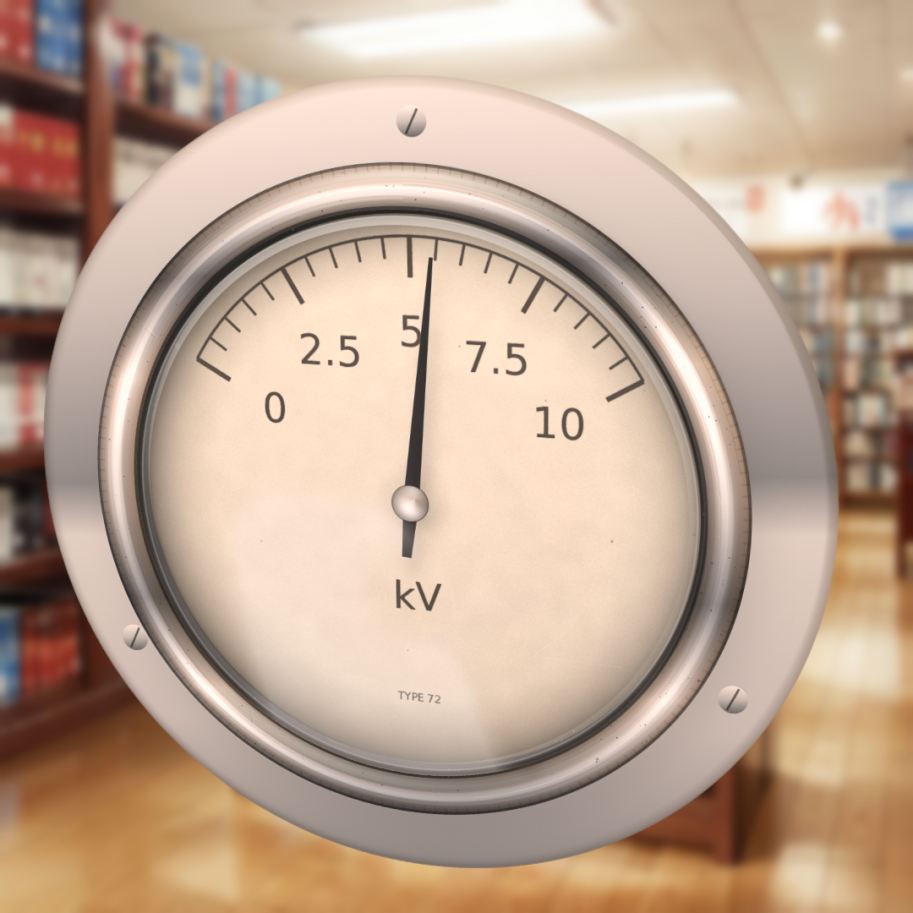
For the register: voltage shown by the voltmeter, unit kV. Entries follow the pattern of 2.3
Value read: 5.5
